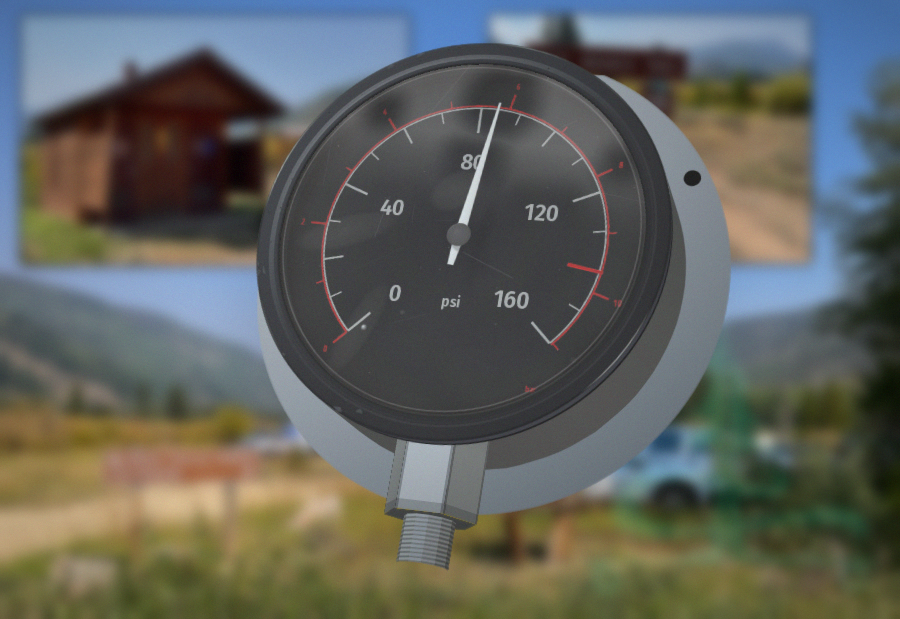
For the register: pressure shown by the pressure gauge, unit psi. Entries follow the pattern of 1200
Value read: 85
